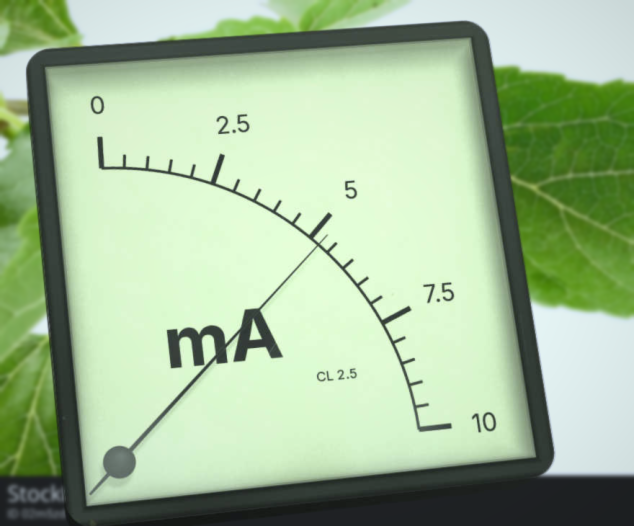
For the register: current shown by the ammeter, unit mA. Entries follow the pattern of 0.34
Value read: 5.25
